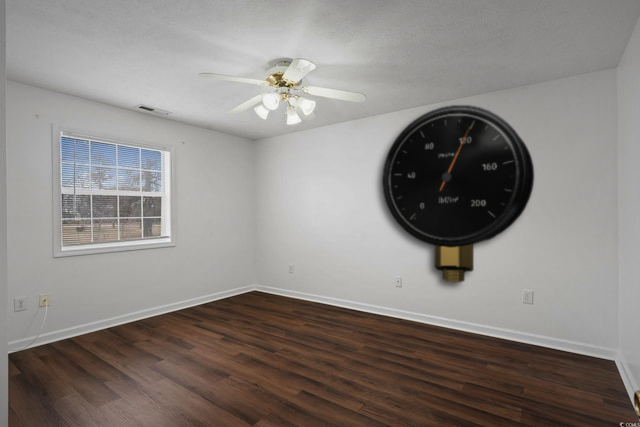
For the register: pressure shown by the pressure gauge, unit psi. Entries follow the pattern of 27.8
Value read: 120
